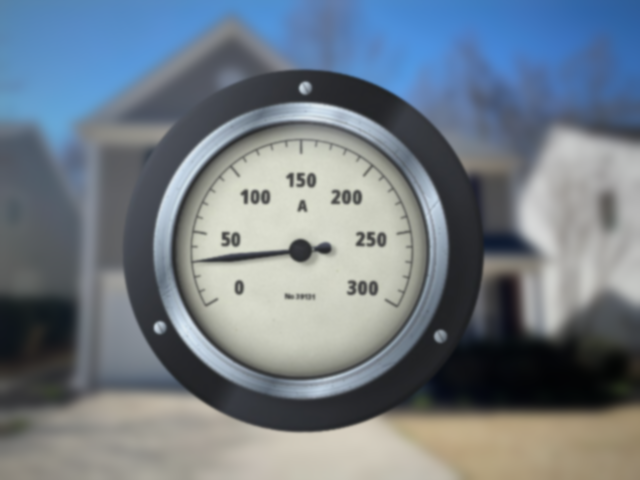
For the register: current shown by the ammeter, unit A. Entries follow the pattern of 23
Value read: 30
